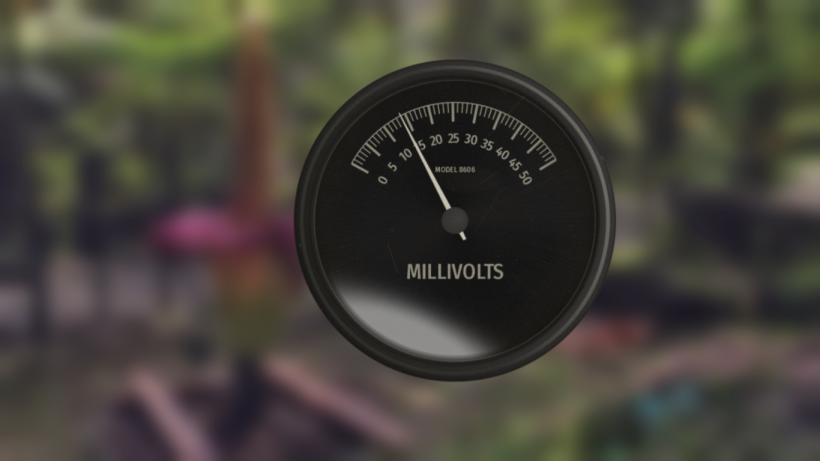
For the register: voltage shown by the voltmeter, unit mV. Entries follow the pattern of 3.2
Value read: 14
